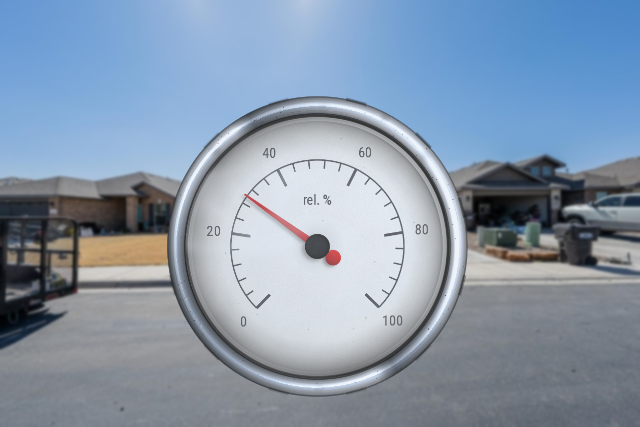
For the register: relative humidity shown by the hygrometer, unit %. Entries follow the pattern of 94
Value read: 30
